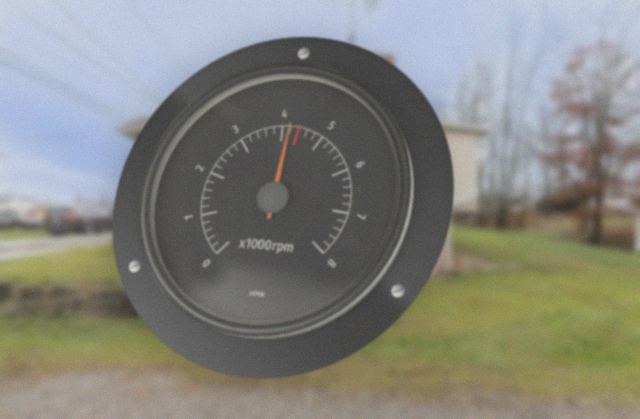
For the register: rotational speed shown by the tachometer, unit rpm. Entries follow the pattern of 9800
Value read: 4200
